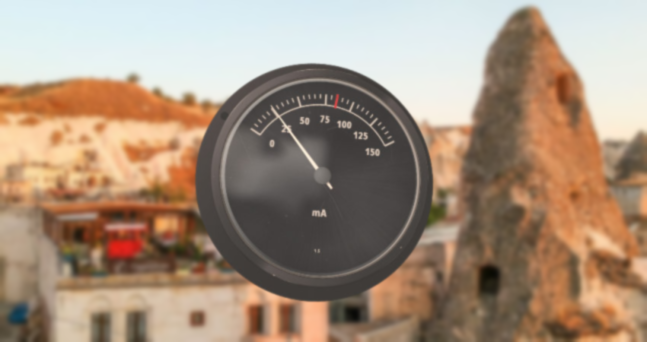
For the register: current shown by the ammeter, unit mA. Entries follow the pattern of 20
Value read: 25
